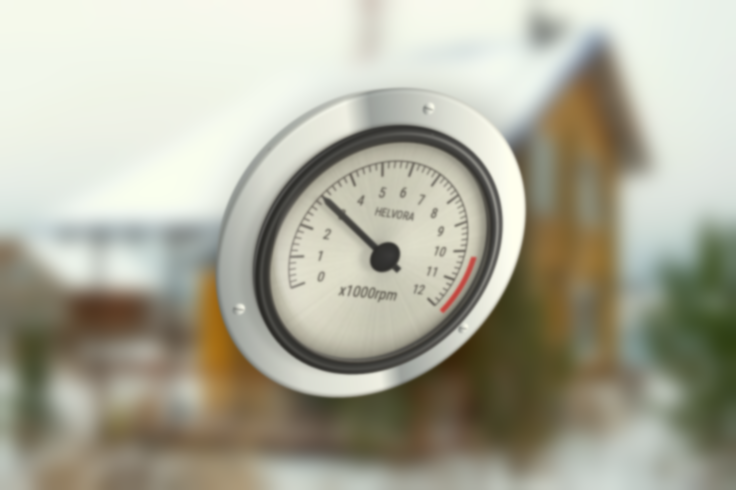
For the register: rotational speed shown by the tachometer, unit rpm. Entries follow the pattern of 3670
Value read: 3000
